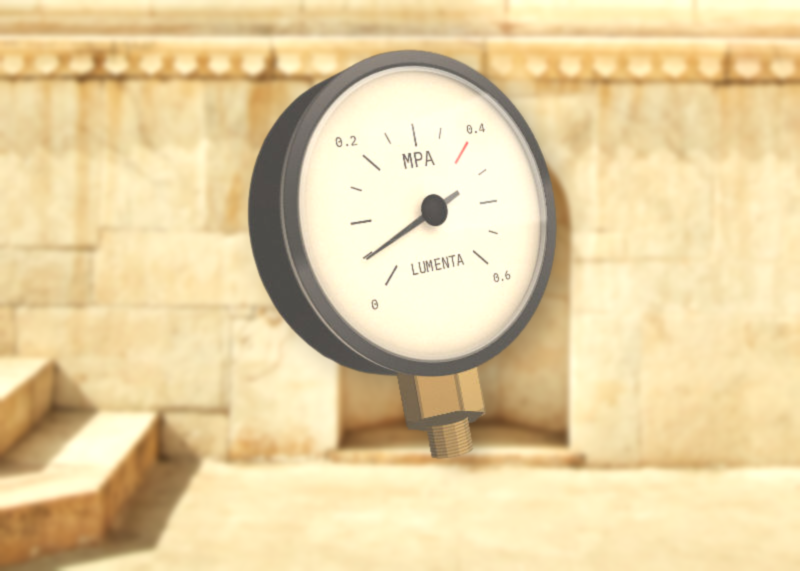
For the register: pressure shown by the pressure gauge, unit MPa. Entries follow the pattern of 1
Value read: 0.05
